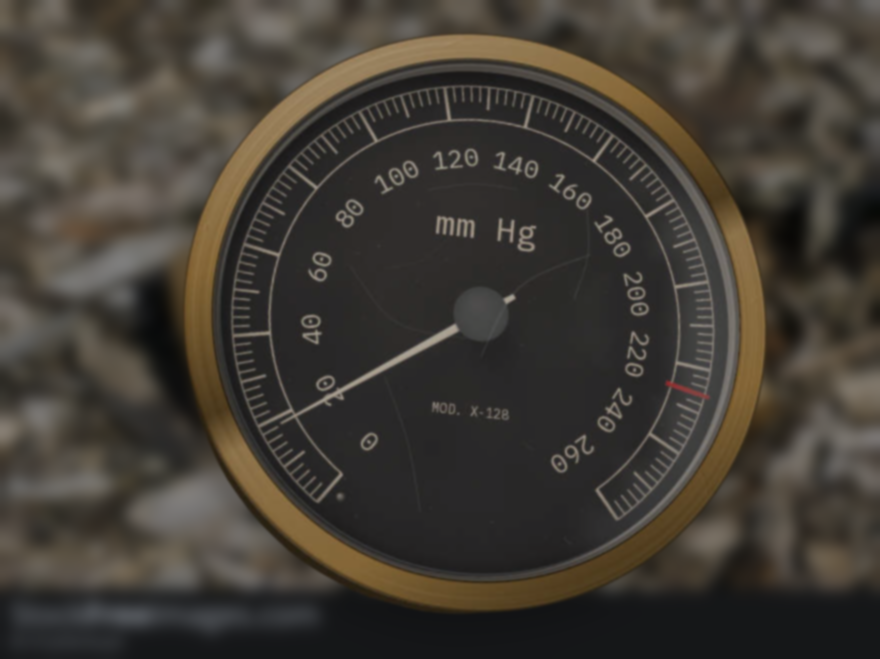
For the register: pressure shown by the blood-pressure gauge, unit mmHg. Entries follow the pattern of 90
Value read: 18
